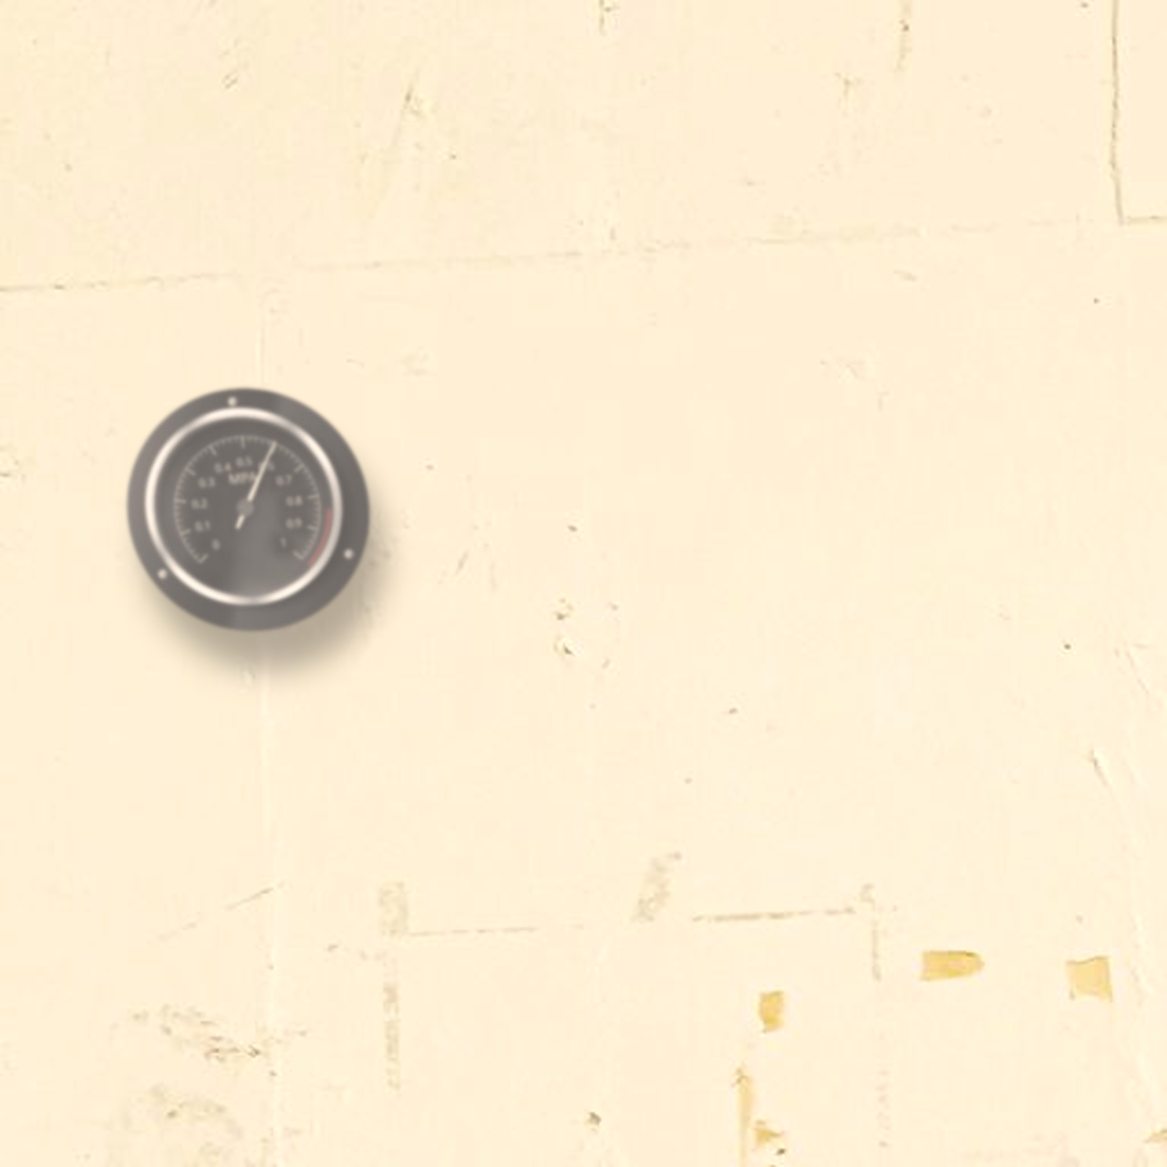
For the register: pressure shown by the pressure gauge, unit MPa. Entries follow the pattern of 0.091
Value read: 0.6
